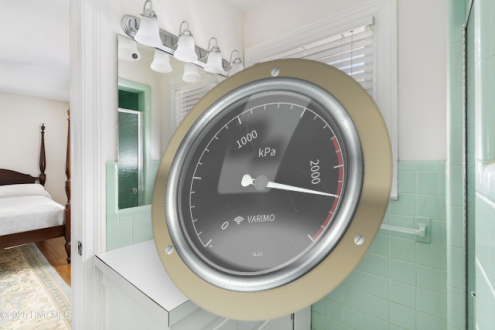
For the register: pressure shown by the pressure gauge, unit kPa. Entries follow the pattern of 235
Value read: 2200
